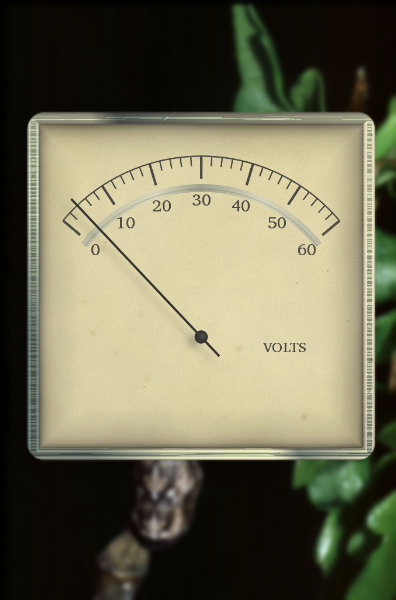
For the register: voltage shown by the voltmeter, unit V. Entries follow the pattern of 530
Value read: 4
